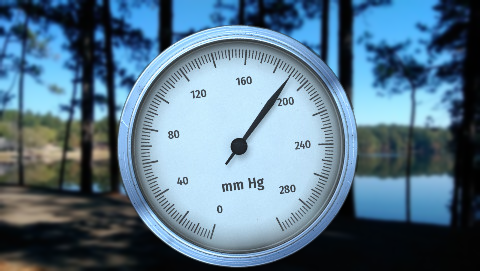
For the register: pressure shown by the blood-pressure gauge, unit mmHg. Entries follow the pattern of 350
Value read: 190
